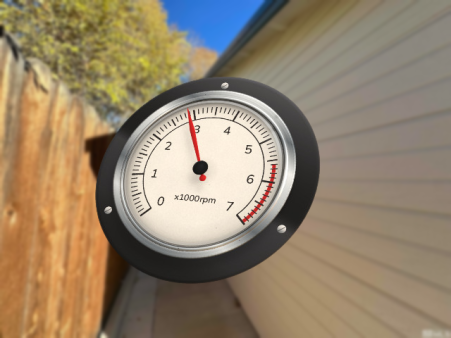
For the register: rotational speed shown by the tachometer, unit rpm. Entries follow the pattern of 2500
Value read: 2900
